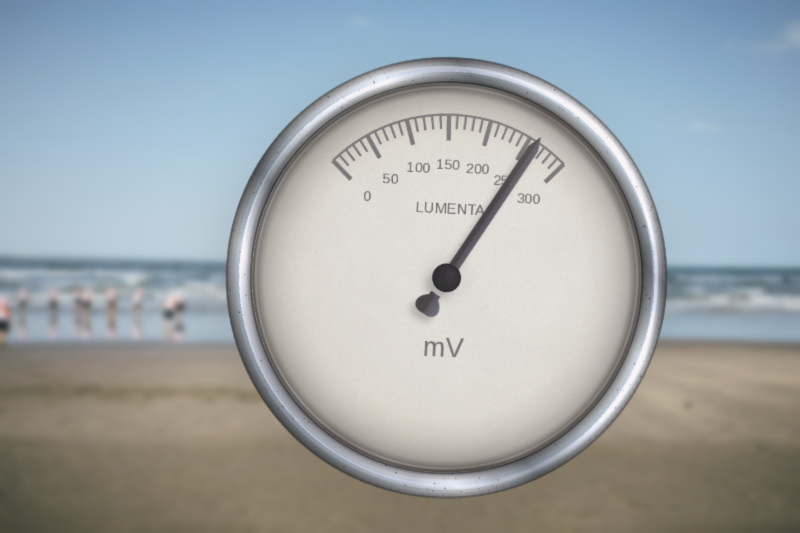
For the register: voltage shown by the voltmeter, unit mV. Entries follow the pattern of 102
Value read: 260
